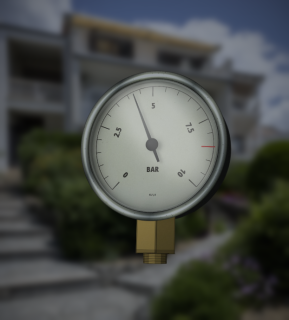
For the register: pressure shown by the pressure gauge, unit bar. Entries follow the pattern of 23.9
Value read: 4.25
